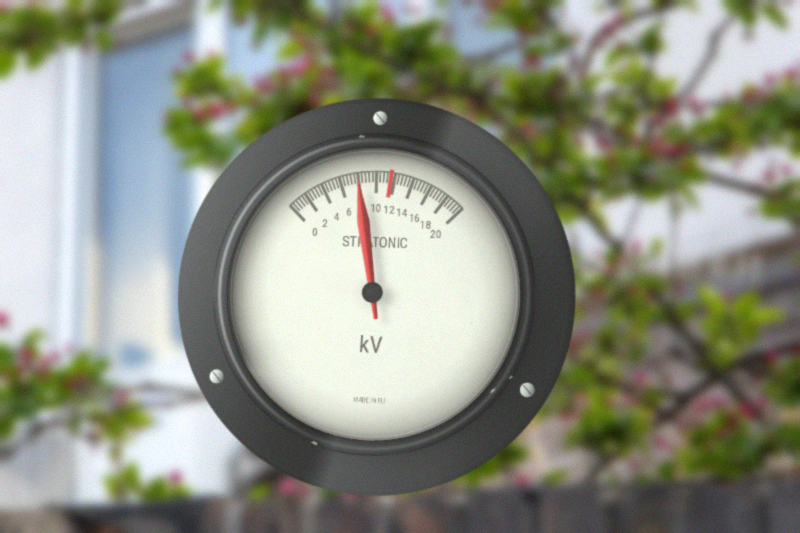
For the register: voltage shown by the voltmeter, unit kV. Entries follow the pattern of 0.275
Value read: 8
